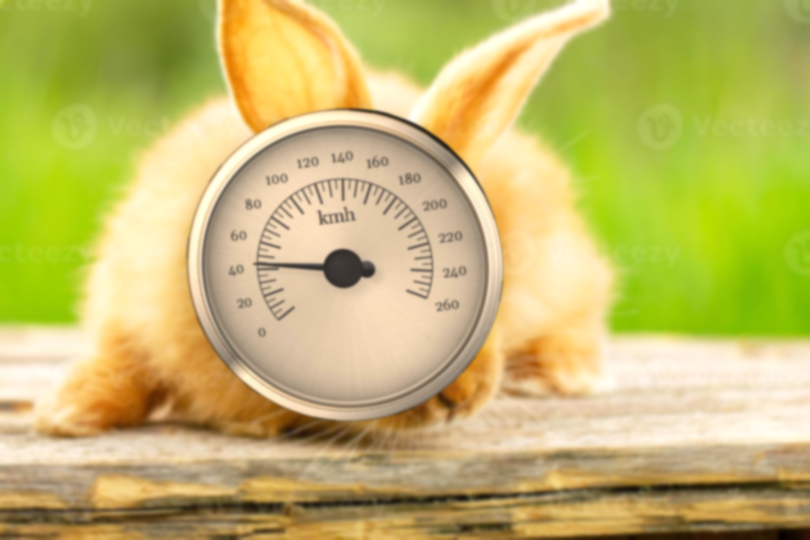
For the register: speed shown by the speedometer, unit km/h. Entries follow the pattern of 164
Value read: 45
